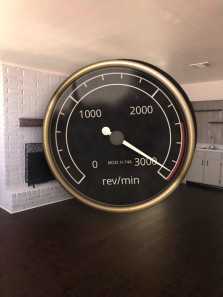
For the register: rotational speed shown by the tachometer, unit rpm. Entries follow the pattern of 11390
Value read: 2900
